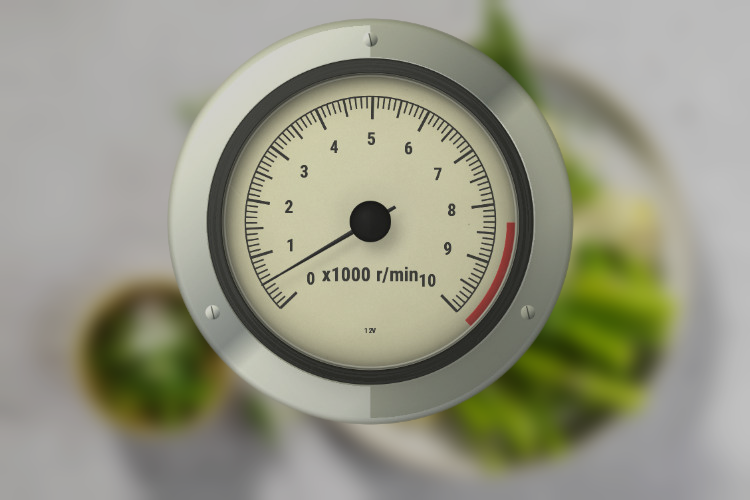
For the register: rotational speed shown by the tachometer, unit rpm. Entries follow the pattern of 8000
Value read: 500
